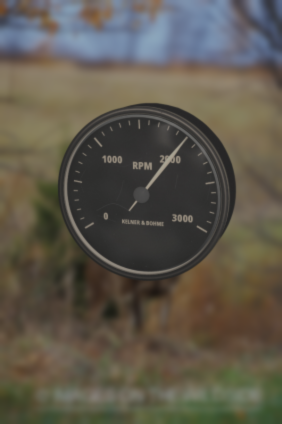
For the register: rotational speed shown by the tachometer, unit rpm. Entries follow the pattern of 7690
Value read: 2000
